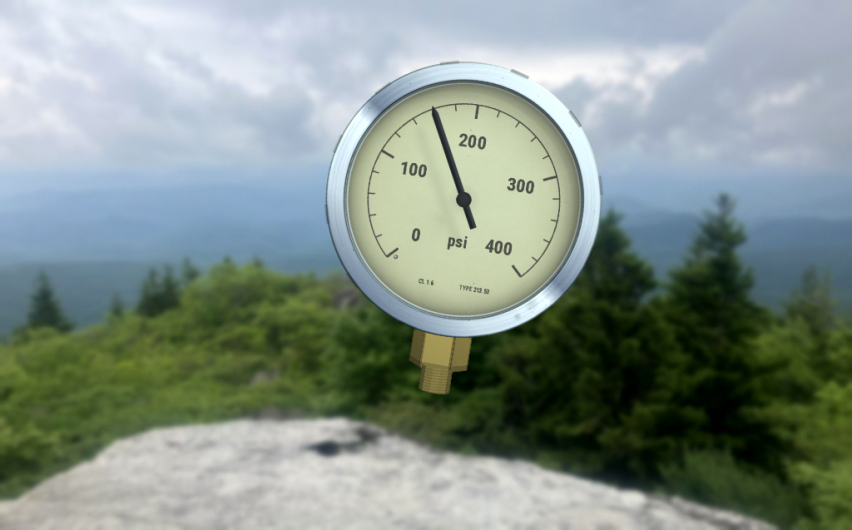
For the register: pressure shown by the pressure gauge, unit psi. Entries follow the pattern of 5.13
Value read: 160
